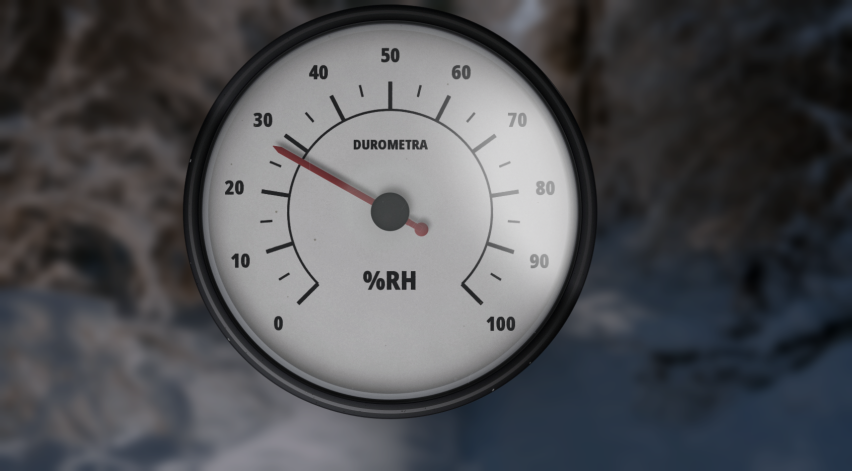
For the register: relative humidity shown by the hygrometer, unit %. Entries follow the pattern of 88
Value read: 27.5
